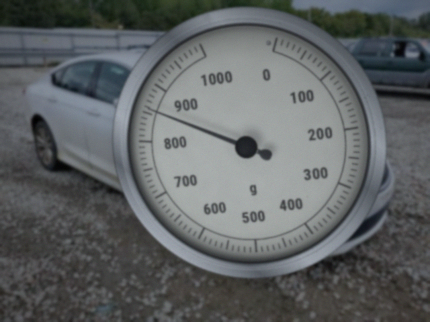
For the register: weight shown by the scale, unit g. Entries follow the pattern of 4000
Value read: 860
